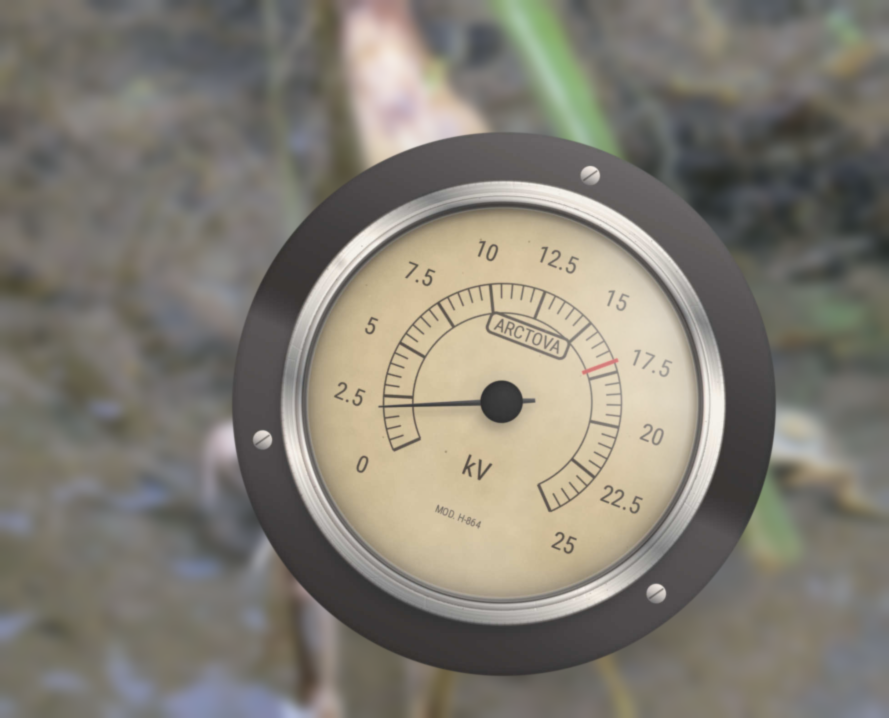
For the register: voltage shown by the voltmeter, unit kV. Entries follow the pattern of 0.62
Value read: 2
